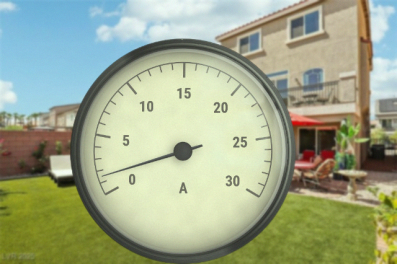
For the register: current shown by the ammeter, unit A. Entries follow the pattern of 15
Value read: 1.5
